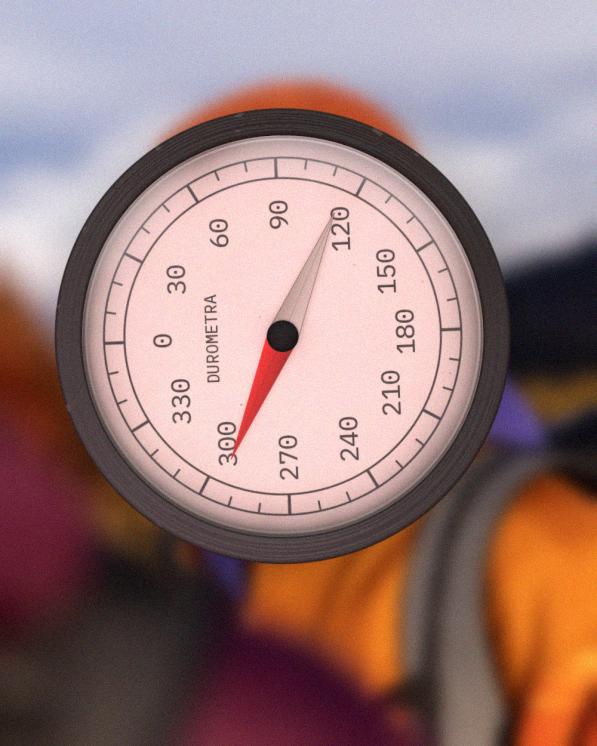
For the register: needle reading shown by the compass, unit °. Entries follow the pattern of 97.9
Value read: 295
